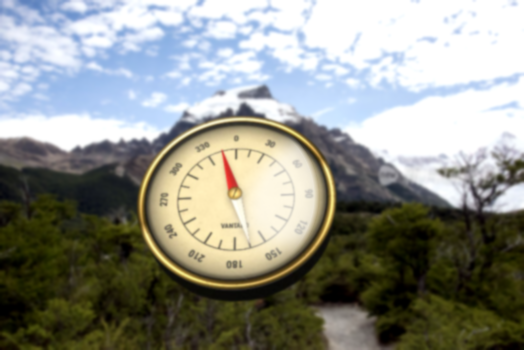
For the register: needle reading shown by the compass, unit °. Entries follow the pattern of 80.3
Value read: 345
